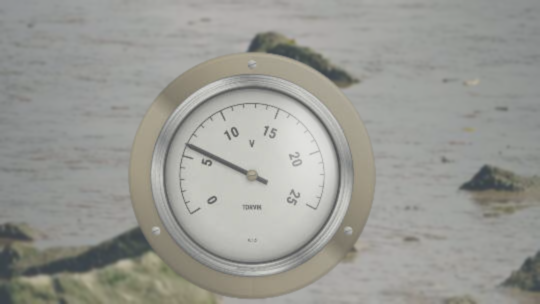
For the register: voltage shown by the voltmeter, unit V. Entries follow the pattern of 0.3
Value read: 6
